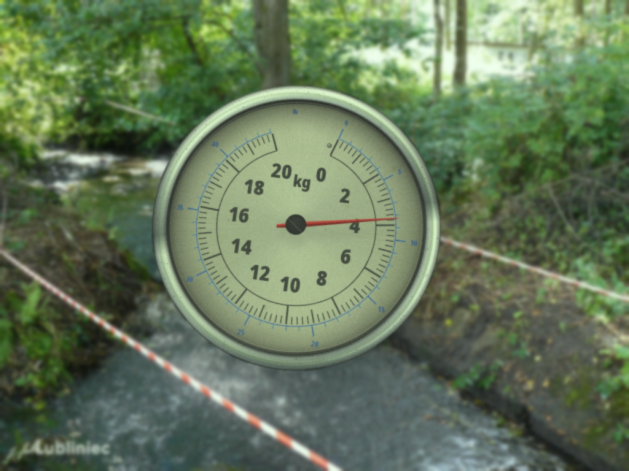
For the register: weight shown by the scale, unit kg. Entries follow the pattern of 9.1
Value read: 3.8
